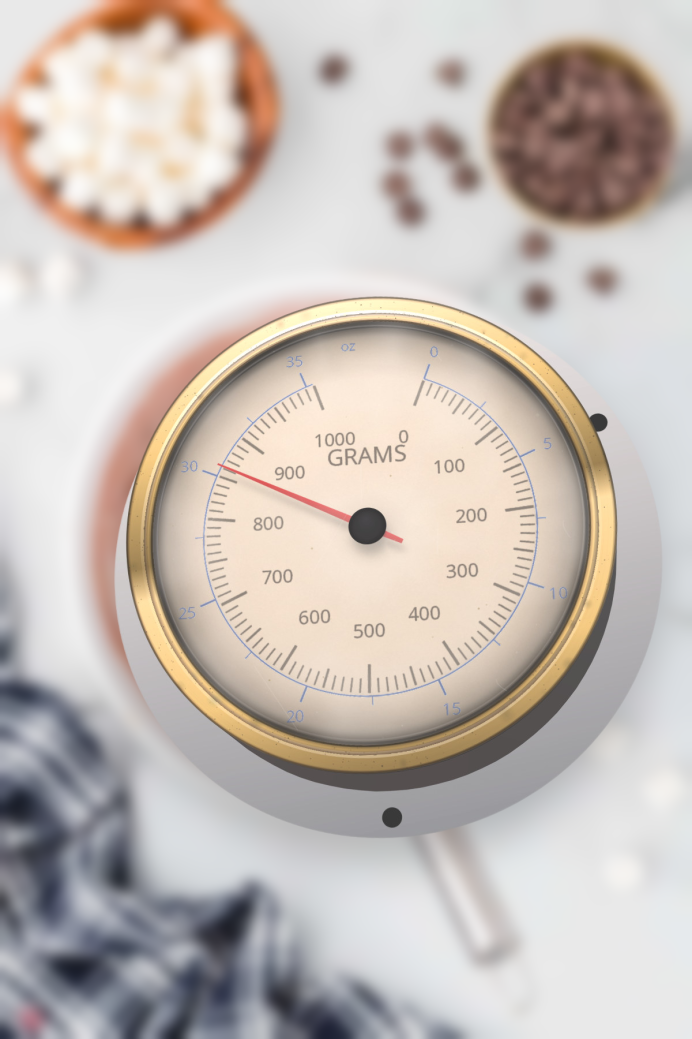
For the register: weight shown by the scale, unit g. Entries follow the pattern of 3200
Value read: 860
